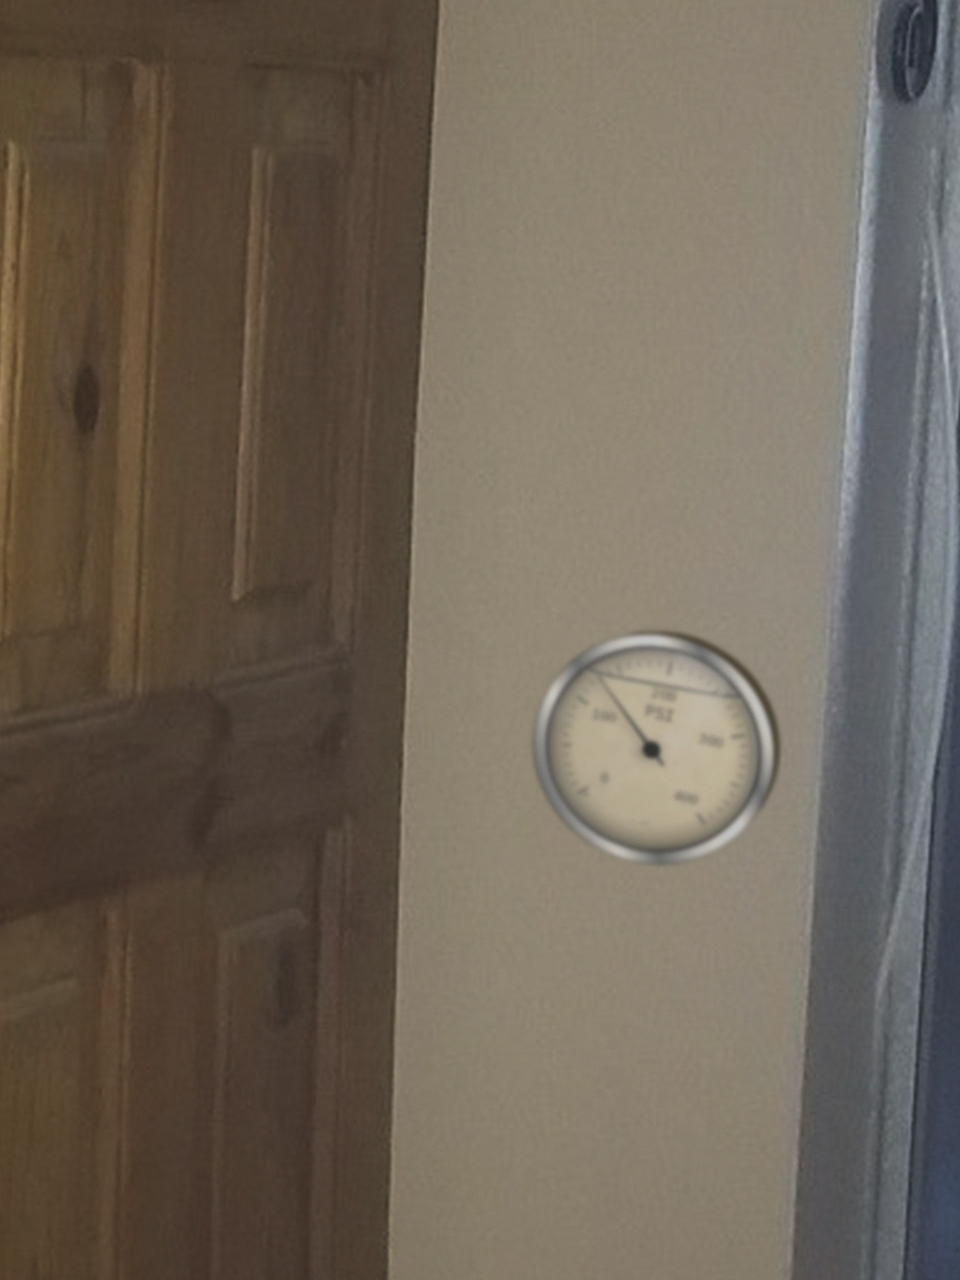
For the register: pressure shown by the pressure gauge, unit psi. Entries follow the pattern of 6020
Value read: 130
